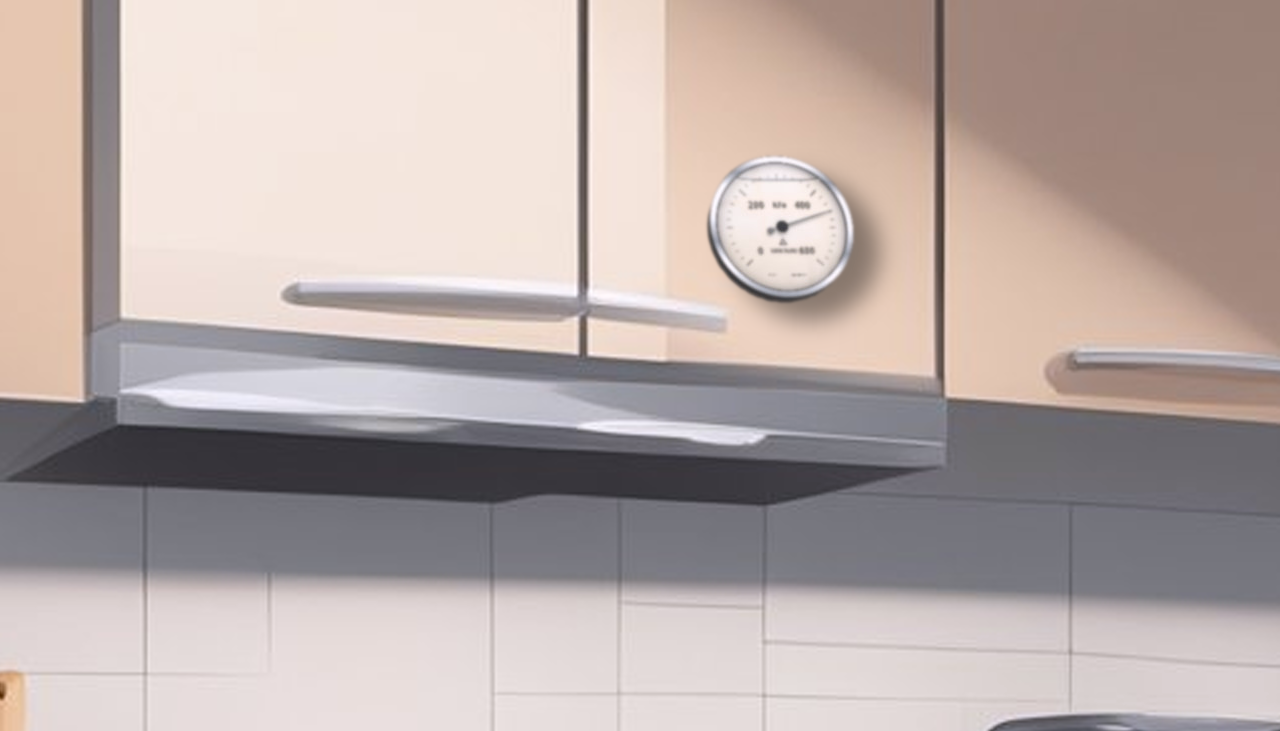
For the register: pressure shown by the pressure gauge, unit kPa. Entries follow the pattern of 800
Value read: 460
